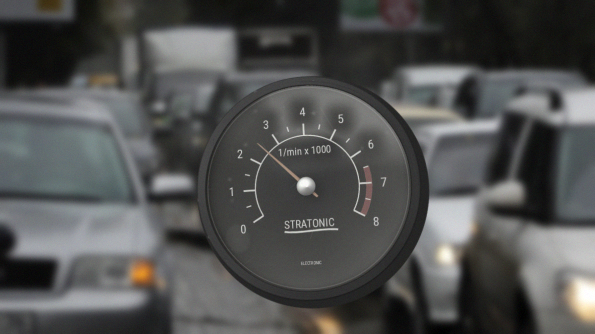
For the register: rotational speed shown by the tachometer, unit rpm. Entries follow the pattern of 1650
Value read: 2500
